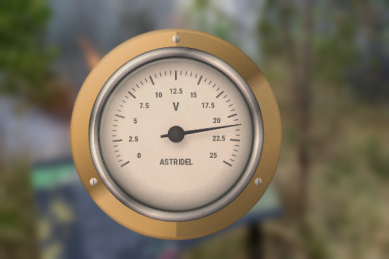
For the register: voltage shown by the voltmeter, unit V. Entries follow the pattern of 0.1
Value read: 21
